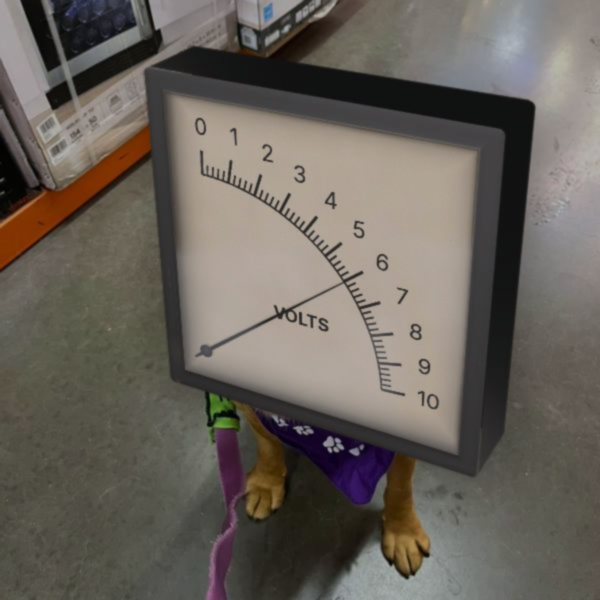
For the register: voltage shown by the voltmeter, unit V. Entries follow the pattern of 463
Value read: 6
